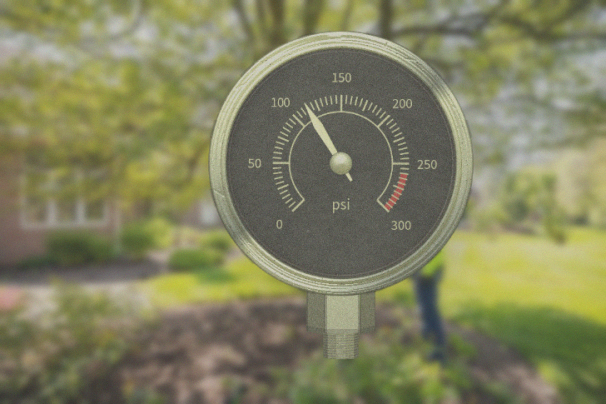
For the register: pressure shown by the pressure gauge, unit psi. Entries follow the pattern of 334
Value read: 115
